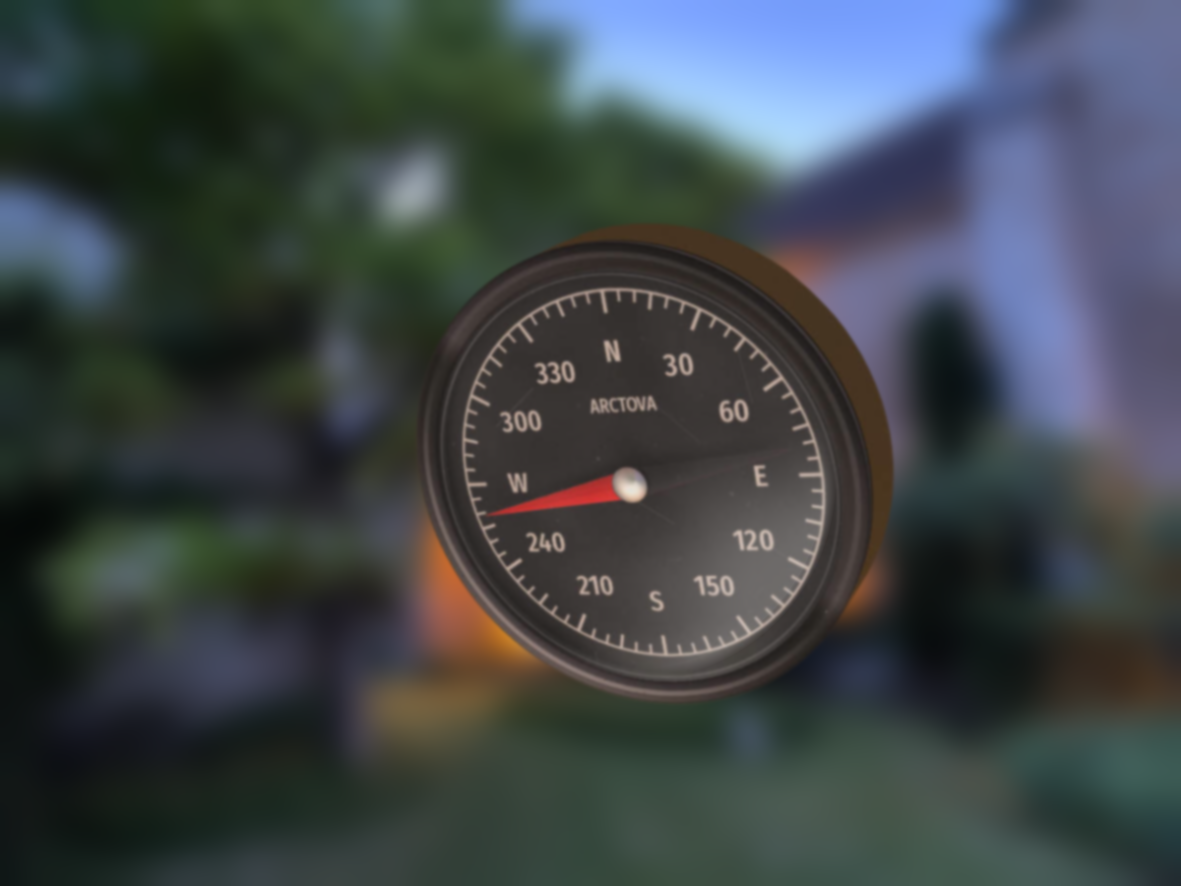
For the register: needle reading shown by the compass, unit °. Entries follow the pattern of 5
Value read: 260
